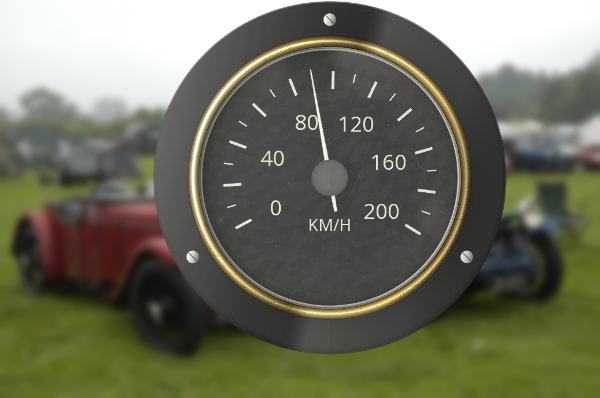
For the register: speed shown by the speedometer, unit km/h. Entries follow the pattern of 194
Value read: 90
